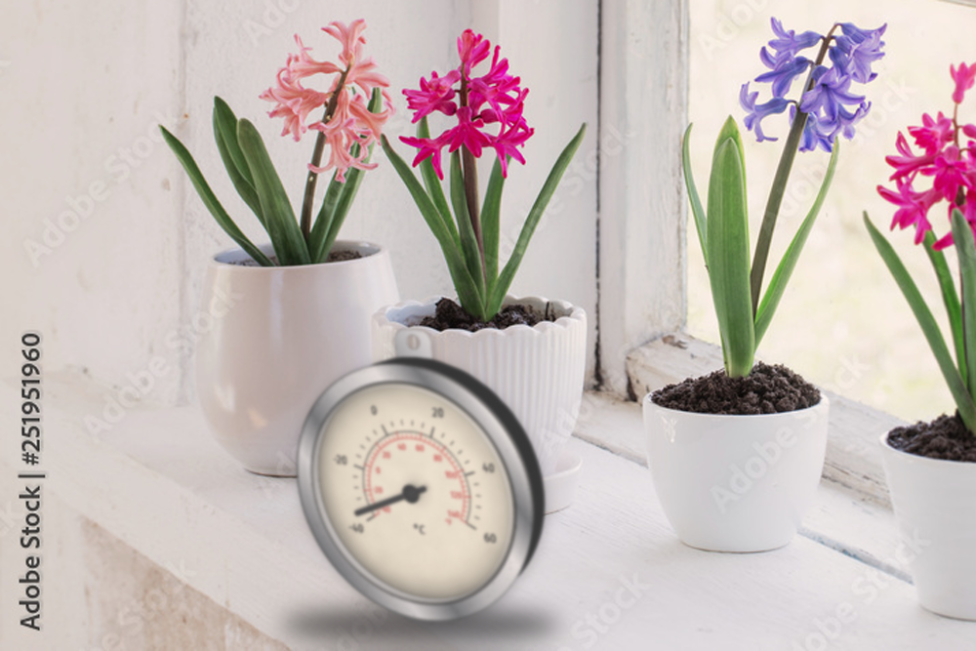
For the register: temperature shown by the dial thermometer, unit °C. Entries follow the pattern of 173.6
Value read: -36
